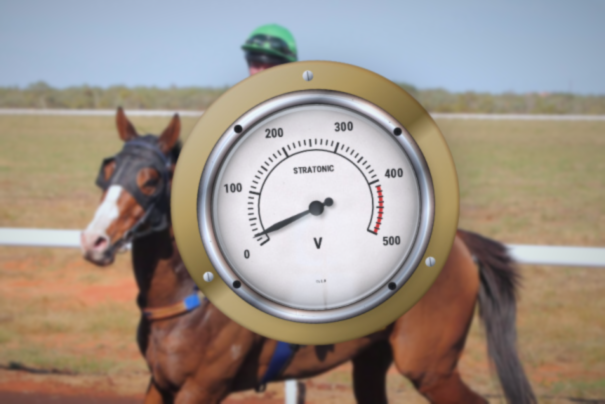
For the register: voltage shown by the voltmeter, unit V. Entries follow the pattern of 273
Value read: 20
